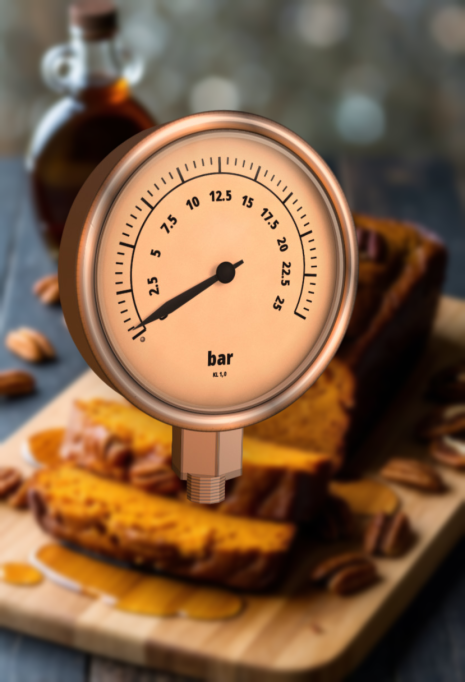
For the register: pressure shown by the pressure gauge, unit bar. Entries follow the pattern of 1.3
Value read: 0.5
